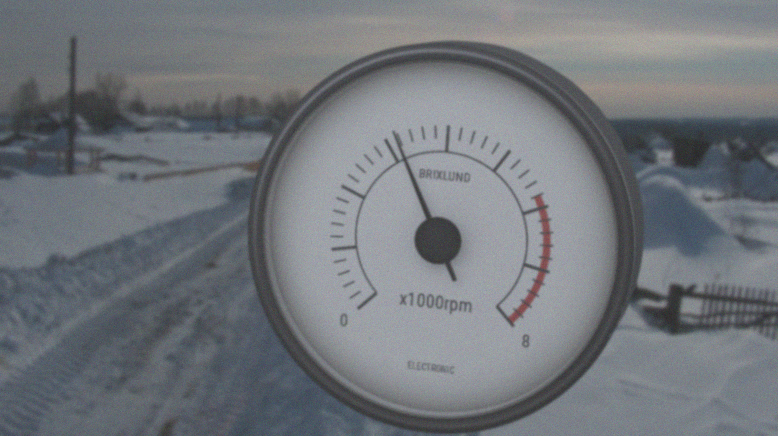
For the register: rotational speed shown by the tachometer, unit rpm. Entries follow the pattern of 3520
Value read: 3200
